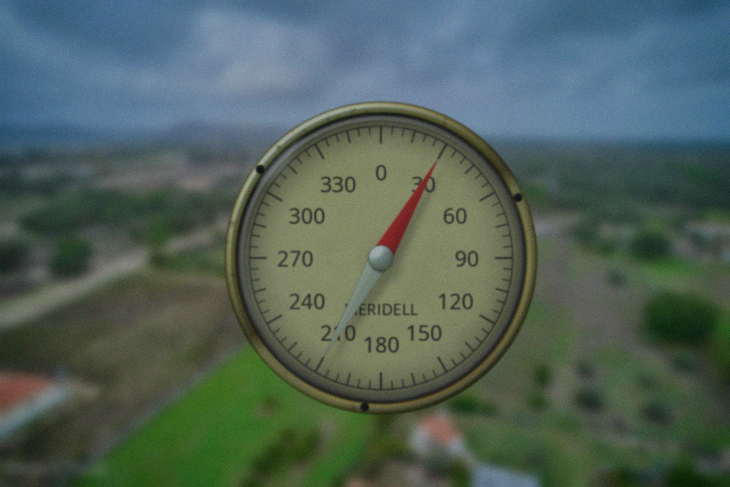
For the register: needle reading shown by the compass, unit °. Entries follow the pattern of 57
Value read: 30
